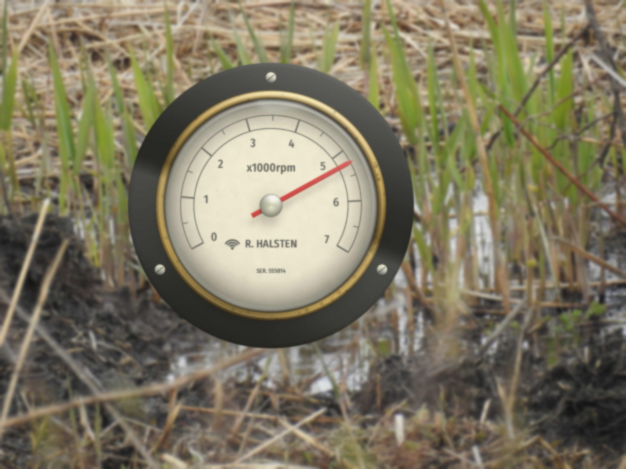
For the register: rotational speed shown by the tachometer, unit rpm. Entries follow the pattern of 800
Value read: 5250
